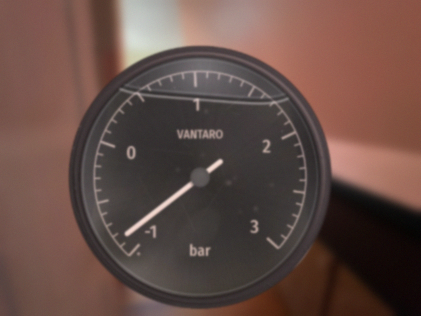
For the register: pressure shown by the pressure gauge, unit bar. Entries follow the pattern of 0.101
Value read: -0.85
